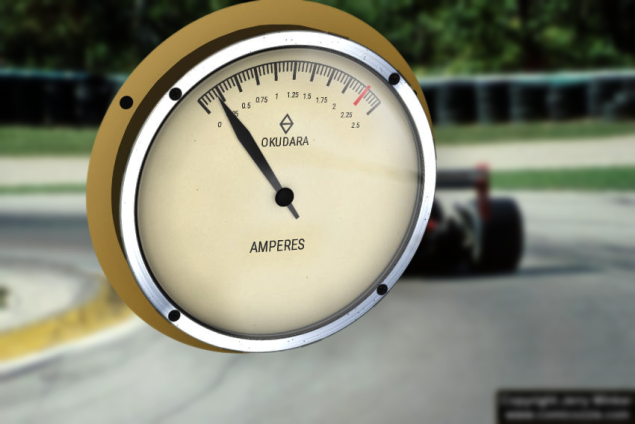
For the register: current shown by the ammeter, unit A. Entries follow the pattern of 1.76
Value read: 0.2
